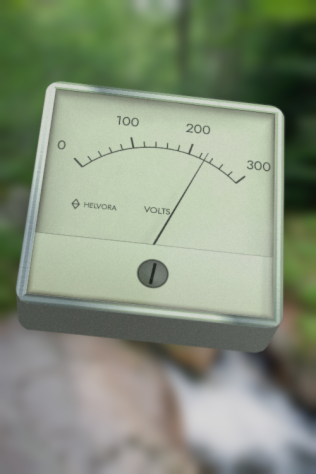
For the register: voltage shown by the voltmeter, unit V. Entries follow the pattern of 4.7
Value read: 230
